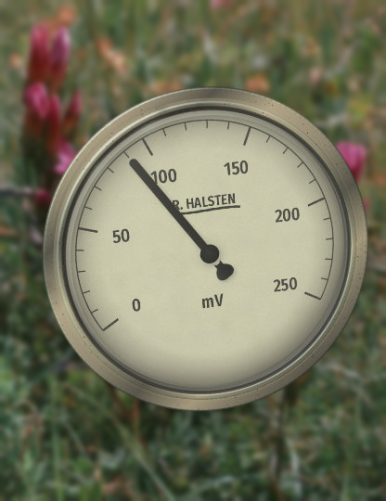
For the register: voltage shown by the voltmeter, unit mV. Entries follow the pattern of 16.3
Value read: 90
